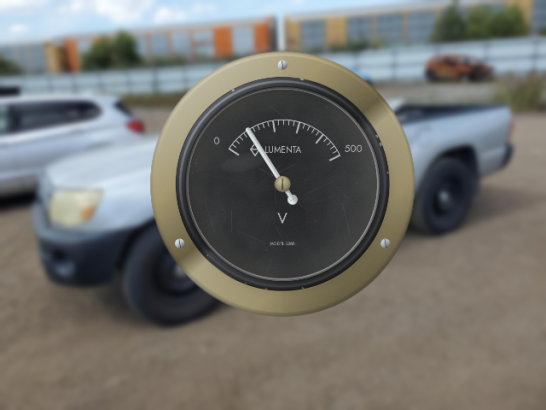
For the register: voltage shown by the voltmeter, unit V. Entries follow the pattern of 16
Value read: 100
